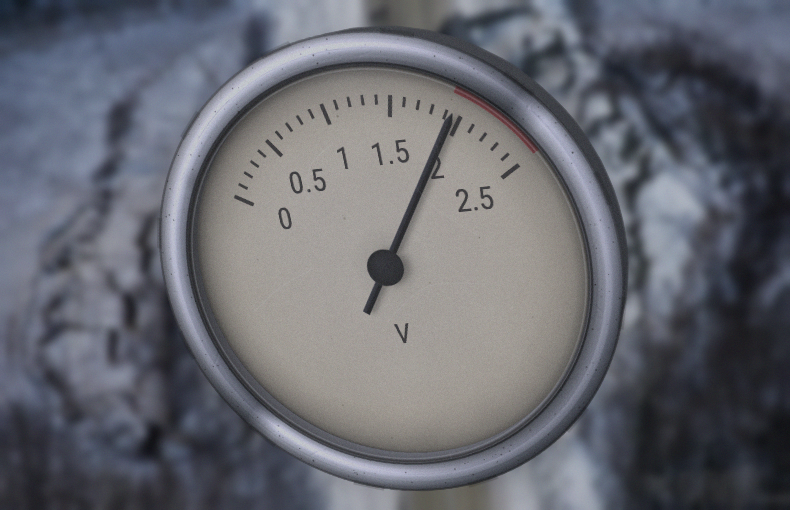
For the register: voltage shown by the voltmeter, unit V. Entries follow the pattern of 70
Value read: 1.95
